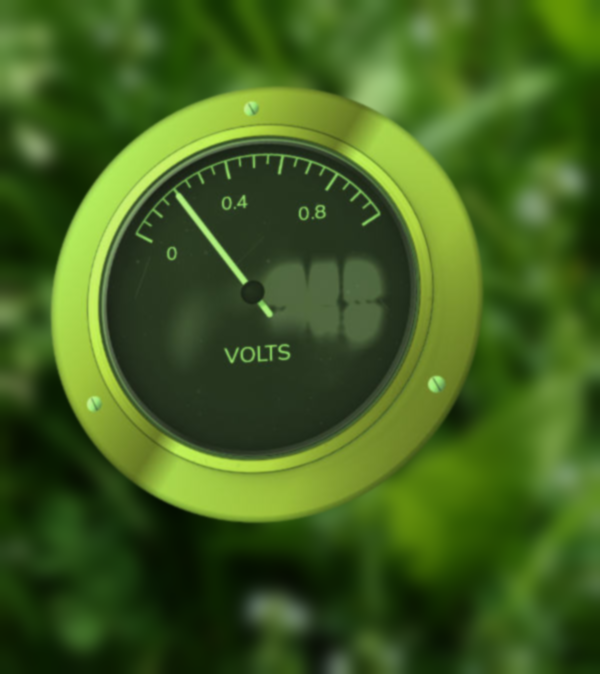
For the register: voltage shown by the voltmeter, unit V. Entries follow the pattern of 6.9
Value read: 0.2
